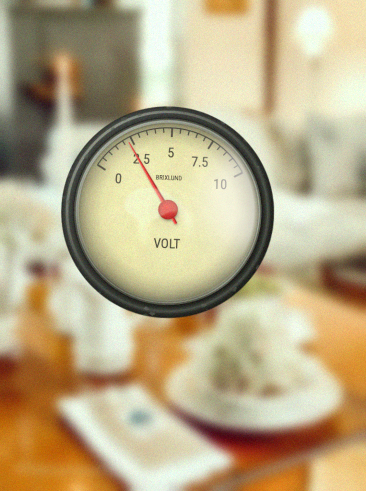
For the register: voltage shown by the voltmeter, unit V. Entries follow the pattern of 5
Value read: 2.25
